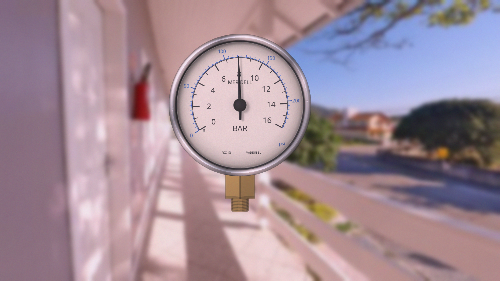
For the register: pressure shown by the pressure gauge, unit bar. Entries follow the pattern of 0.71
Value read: 8
